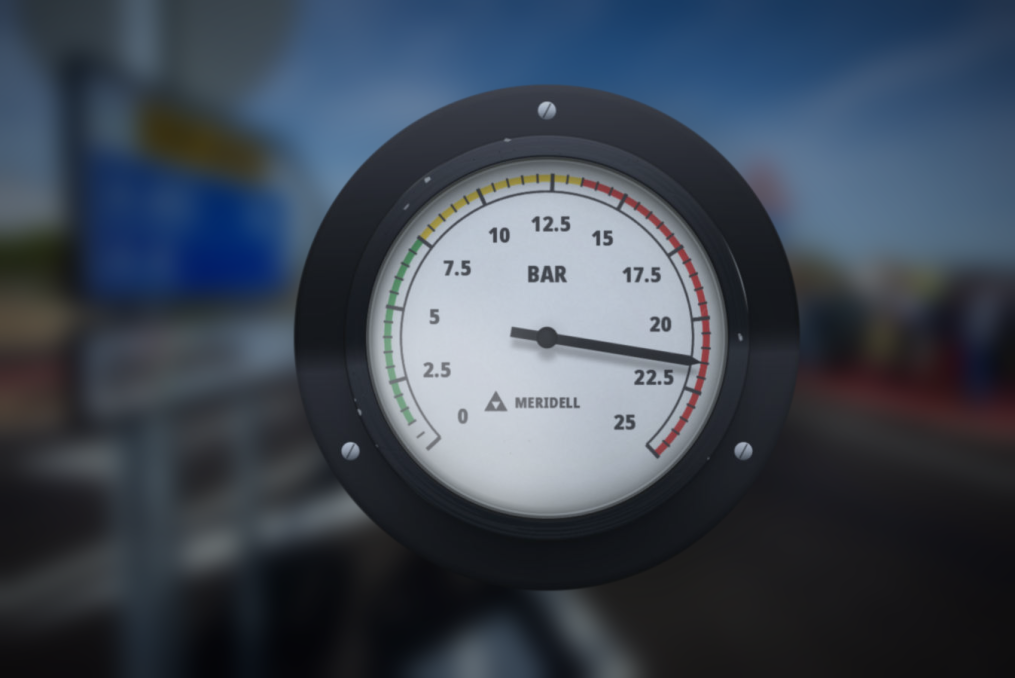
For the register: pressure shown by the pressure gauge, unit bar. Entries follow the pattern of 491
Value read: 21.5
